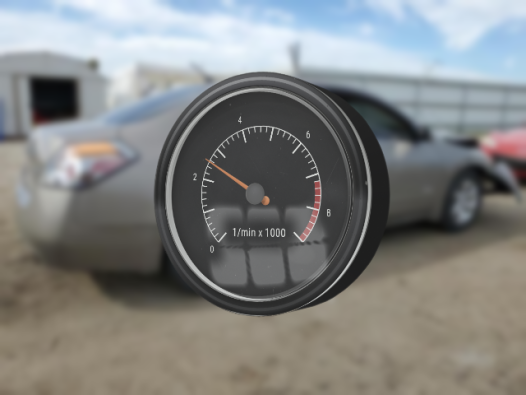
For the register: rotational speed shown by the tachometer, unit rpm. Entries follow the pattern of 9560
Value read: 2600
